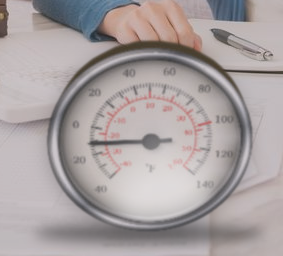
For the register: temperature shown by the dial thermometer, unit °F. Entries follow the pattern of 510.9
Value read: -10
